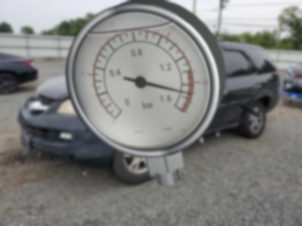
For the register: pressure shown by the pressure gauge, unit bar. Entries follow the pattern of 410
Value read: 1.45
